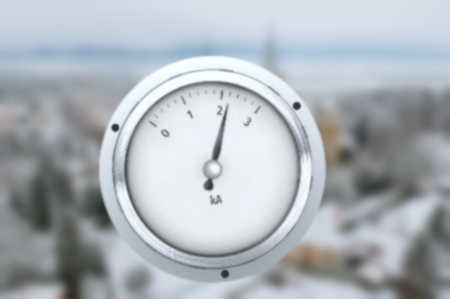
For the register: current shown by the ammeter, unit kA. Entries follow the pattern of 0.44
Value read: 2.2
